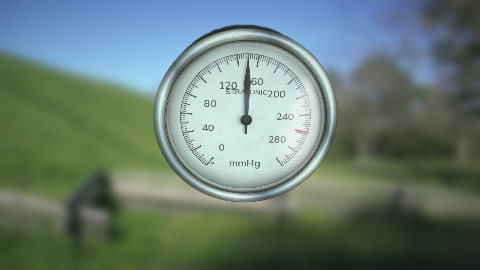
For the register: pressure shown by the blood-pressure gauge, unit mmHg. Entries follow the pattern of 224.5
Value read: 150
